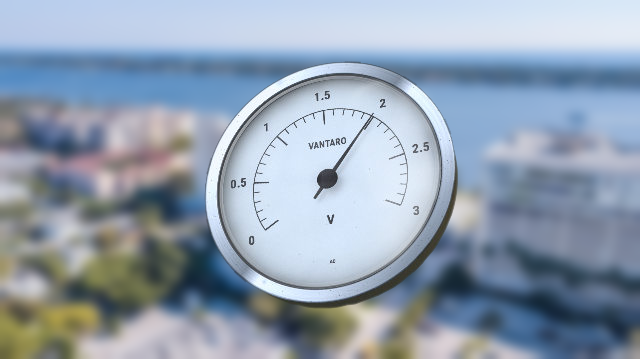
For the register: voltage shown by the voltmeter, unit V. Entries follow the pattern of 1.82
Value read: 2
